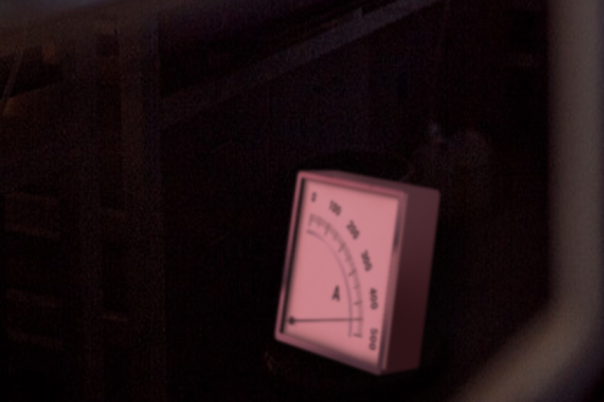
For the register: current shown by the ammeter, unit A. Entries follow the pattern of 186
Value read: 450
